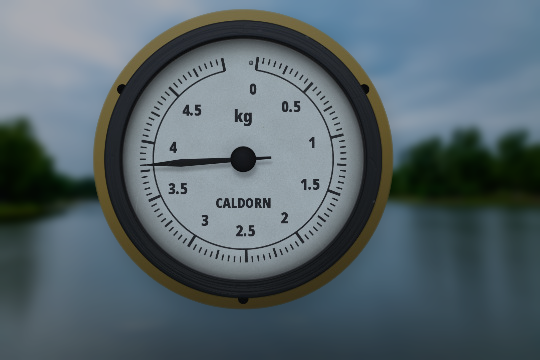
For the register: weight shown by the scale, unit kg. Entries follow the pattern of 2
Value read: 3.8
